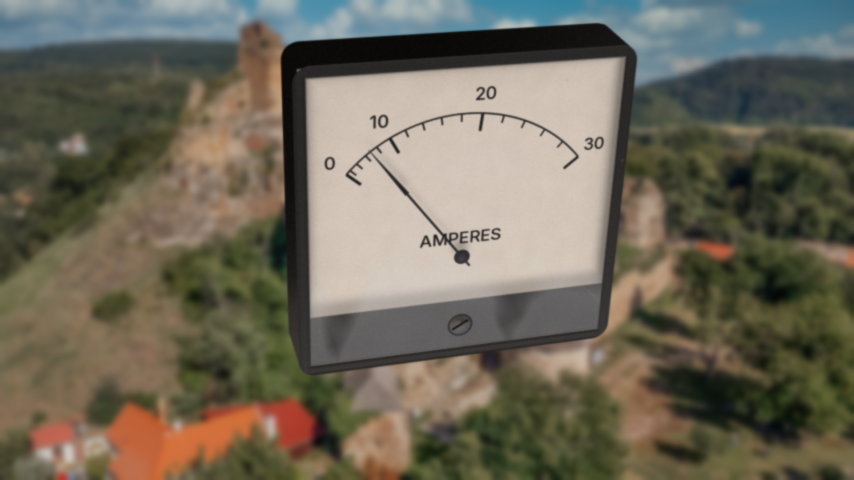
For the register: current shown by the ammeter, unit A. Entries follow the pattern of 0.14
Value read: 7
